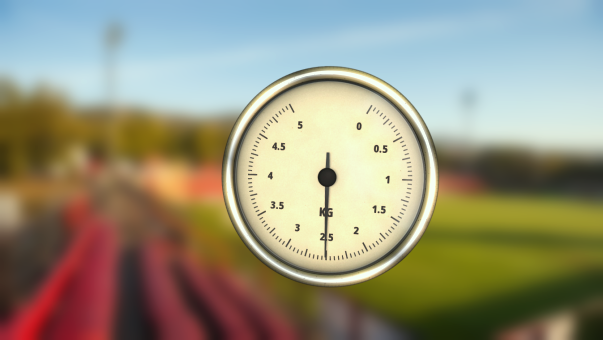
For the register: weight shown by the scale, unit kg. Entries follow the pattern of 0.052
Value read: 2.5
